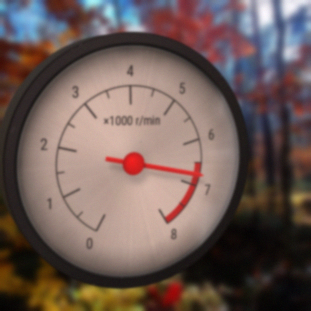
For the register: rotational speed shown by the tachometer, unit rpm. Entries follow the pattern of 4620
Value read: 6750
